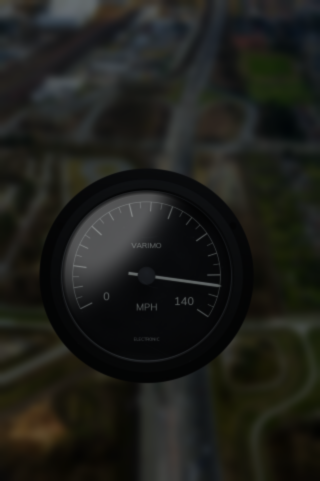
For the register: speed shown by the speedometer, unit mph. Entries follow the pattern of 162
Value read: 125
